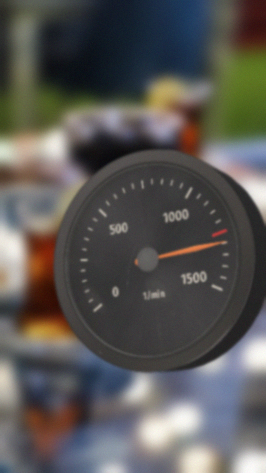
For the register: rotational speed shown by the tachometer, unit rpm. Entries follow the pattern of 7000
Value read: 1300
